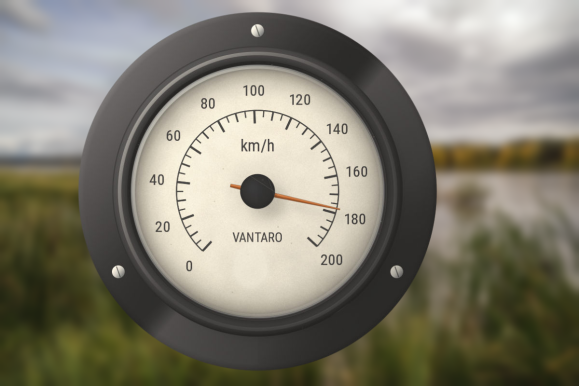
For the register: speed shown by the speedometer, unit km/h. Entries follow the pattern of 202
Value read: 177.5
